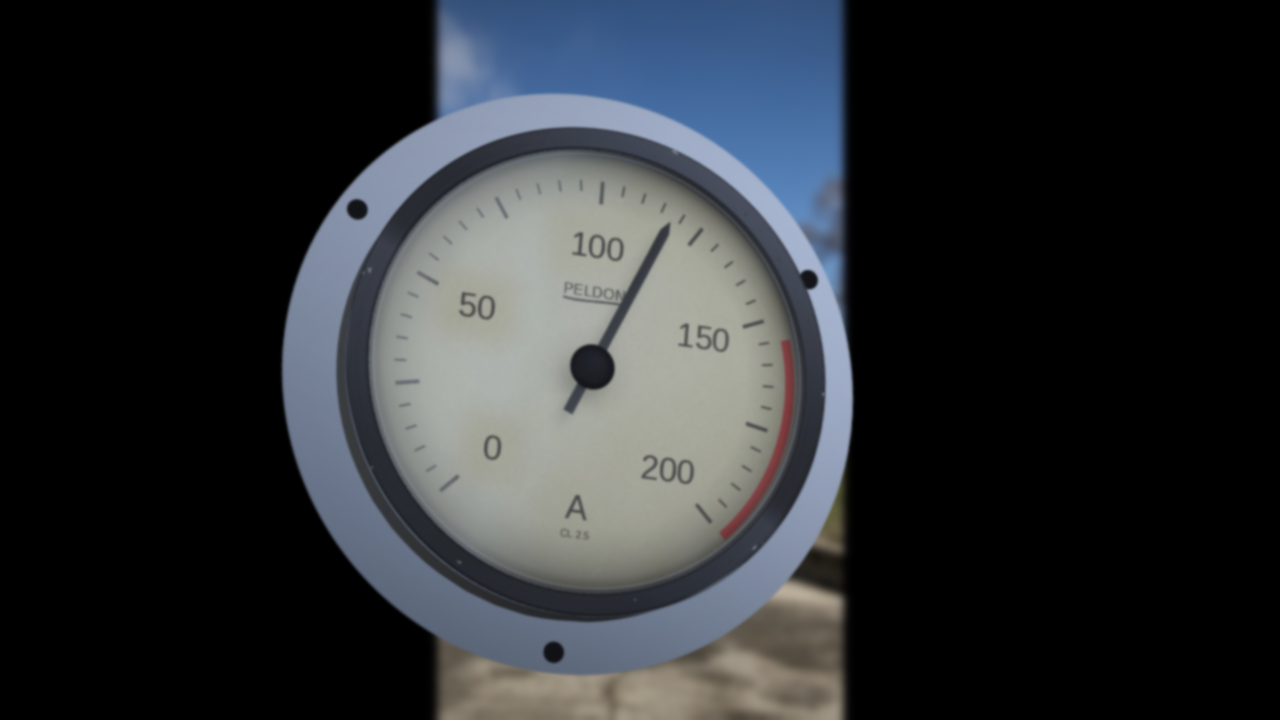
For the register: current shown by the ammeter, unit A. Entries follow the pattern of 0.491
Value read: 117.5
